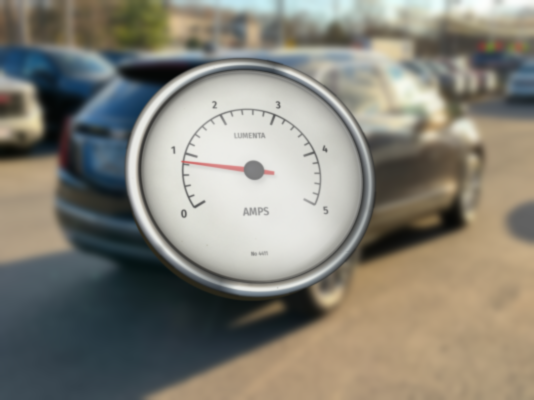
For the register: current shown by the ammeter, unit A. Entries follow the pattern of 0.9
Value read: 0.8
